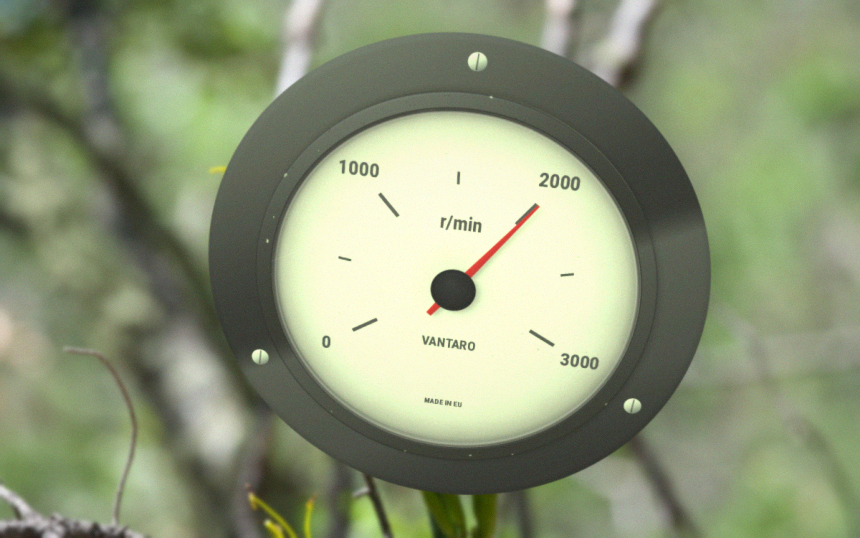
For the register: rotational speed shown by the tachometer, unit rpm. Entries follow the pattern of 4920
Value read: 2000
